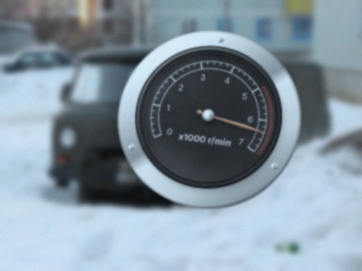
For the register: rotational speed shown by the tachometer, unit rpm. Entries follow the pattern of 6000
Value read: 6400
